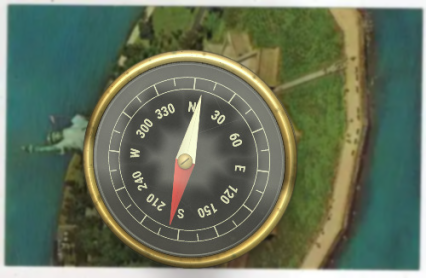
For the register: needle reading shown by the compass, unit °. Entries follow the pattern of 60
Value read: 187.5
